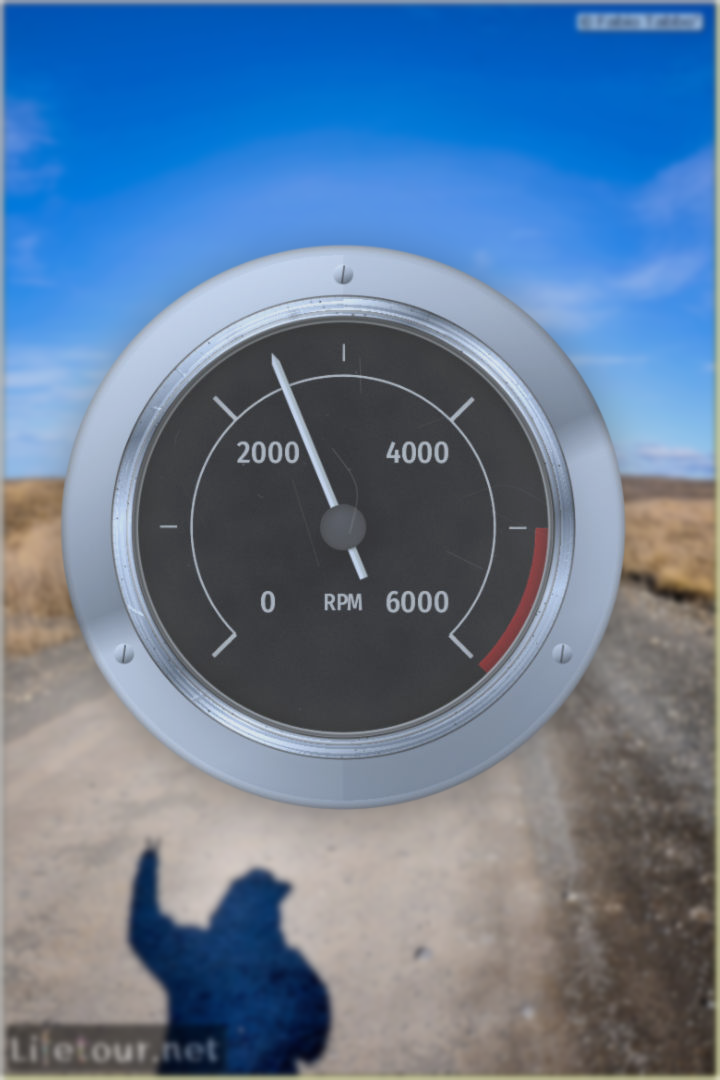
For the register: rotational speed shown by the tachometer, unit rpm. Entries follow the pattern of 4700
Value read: 2500
